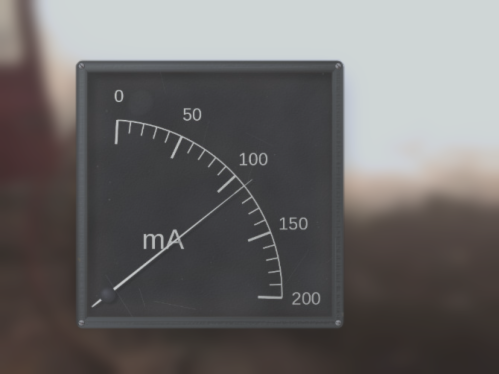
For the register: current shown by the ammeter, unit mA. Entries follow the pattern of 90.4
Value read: 110
